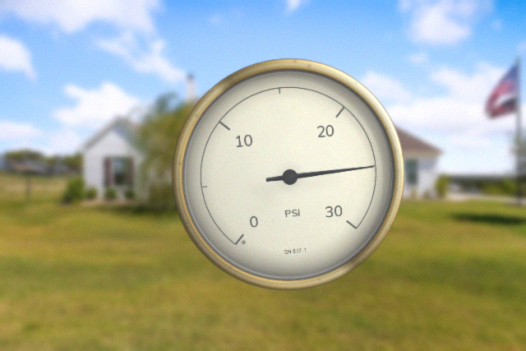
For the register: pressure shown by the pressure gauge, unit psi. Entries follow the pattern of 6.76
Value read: 25
